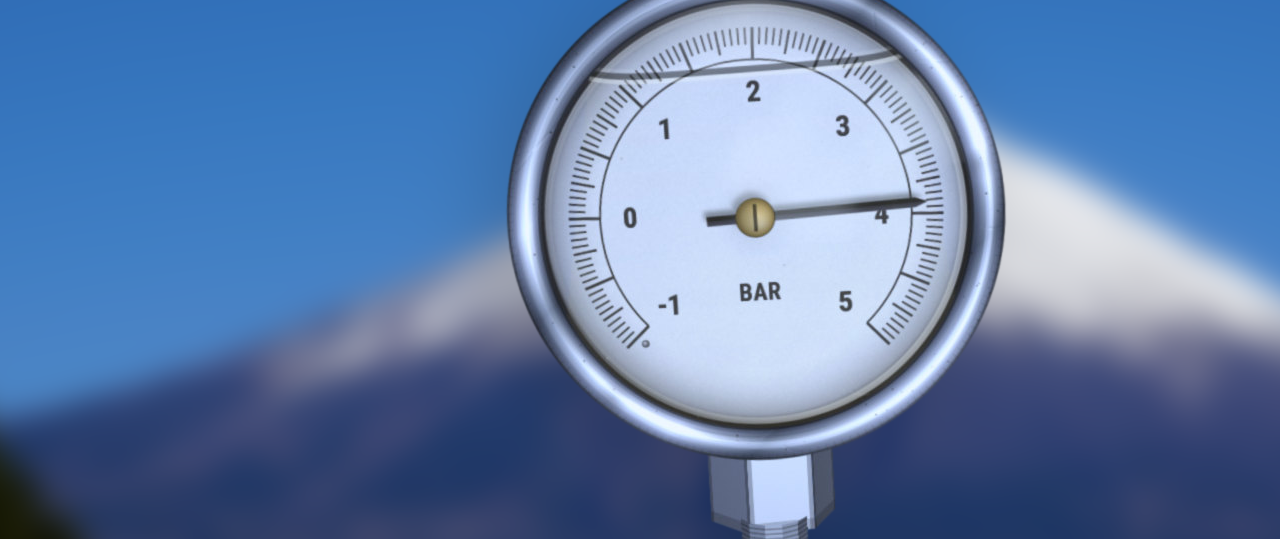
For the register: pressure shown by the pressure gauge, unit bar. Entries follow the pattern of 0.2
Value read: 3.9
